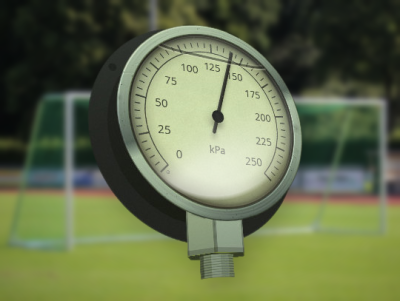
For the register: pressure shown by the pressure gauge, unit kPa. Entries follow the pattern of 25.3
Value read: 140
